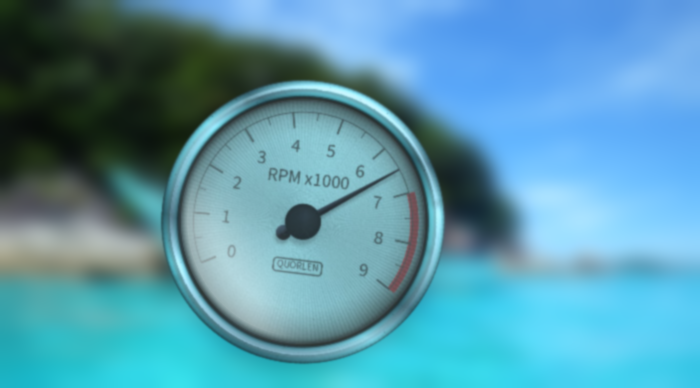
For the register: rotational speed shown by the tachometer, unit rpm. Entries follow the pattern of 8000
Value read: 6500
